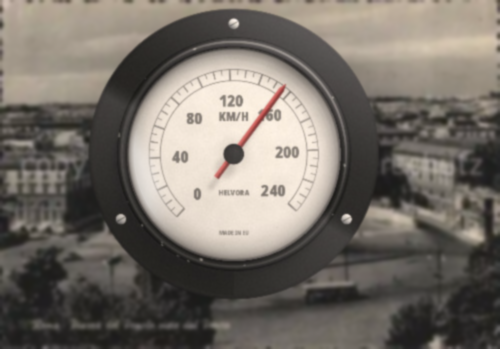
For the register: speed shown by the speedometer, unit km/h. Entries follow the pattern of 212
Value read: 155
